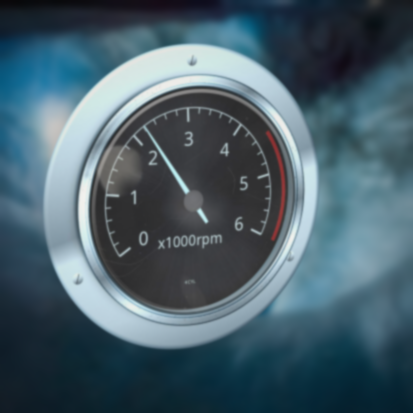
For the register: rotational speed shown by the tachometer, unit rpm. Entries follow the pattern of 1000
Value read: 2200
